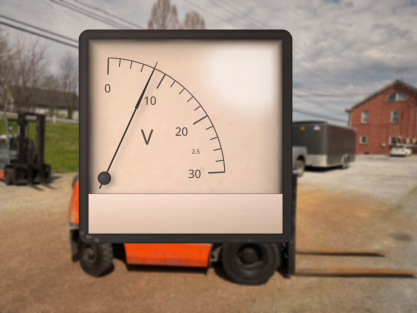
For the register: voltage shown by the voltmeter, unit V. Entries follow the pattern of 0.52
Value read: 8
